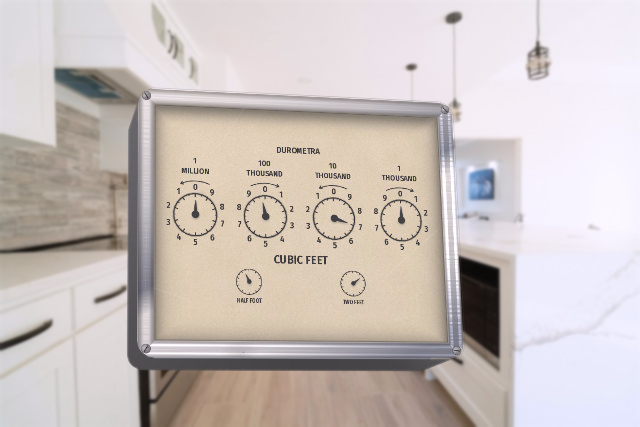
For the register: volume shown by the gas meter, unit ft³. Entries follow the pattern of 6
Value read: 997000
